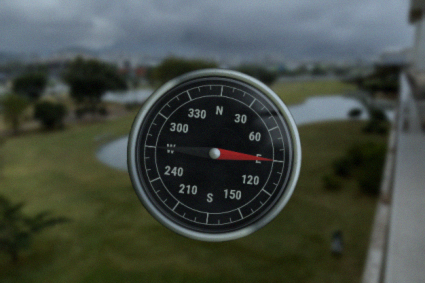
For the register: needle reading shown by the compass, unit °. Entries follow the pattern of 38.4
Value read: 90
